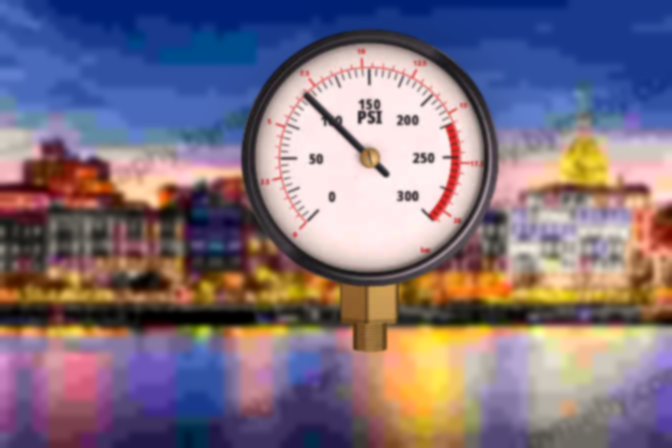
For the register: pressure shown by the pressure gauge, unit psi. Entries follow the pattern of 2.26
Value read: 100
